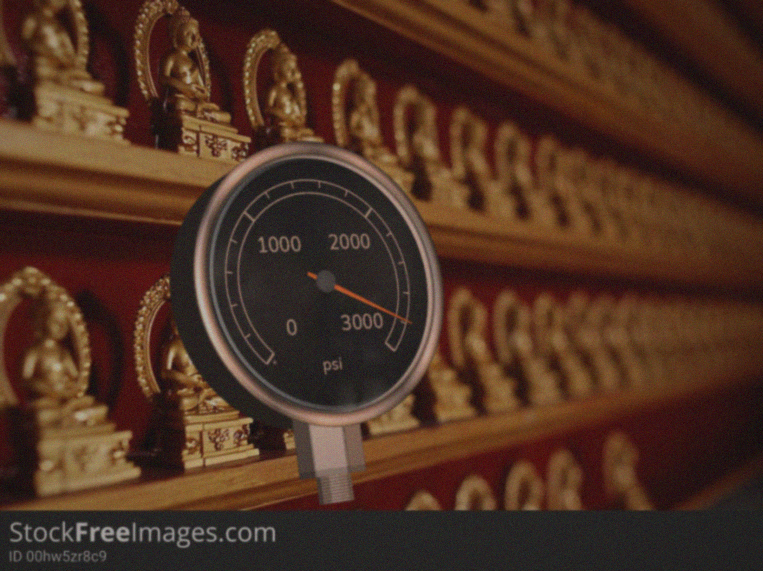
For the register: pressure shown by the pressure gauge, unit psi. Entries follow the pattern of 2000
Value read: 2800
